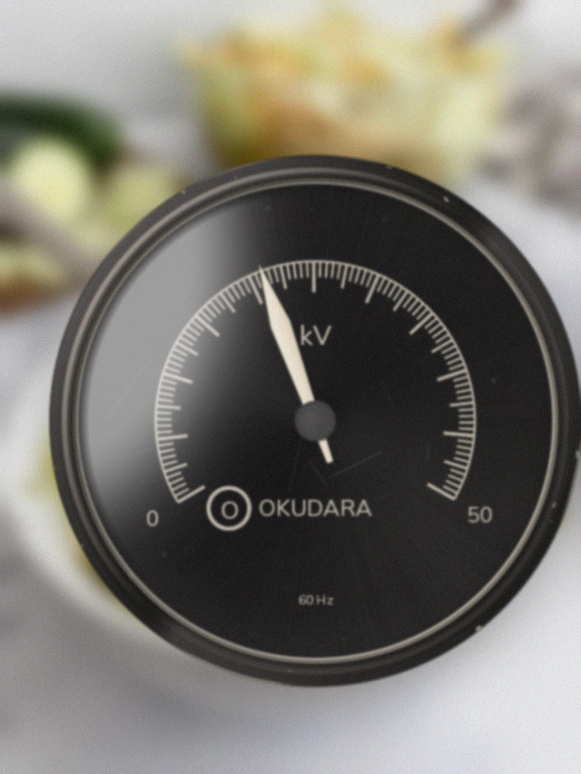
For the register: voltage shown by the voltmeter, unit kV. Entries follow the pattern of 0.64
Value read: 21
